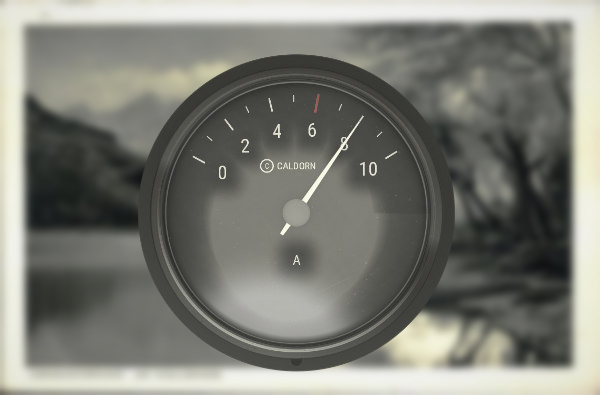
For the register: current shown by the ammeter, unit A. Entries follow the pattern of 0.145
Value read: 8
